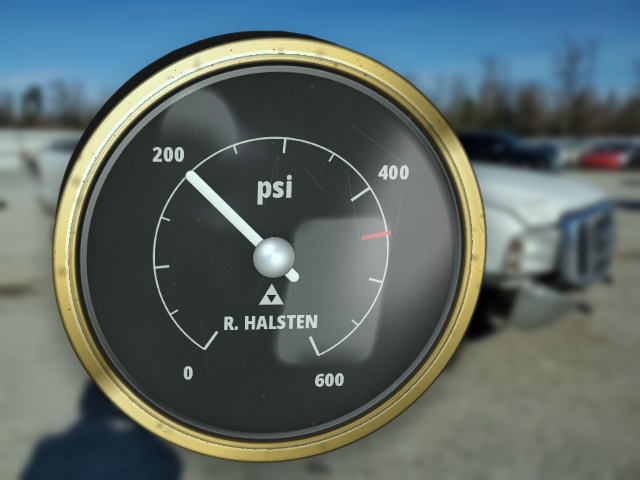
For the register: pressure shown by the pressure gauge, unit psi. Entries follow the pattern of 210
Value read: 200
